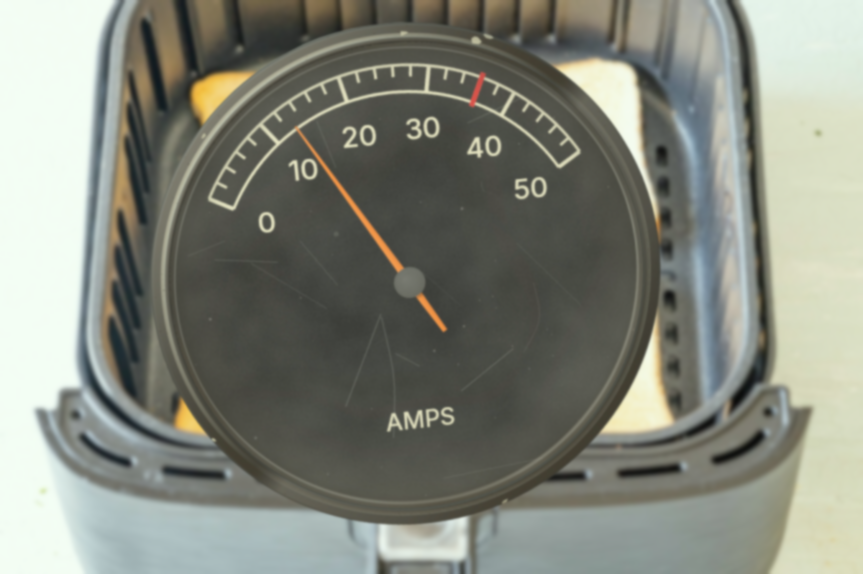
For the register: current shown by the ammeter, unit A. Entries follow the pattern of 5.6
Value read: 13
